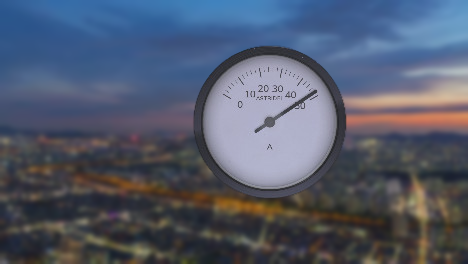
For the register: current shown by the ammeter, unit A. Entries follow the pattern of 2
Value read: 48
